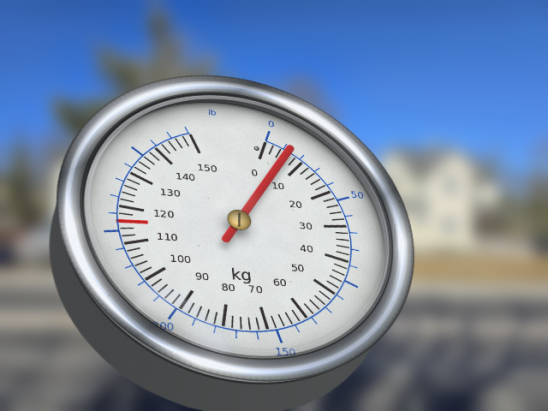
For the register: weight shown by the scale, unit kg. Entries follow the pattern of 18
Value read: 6
